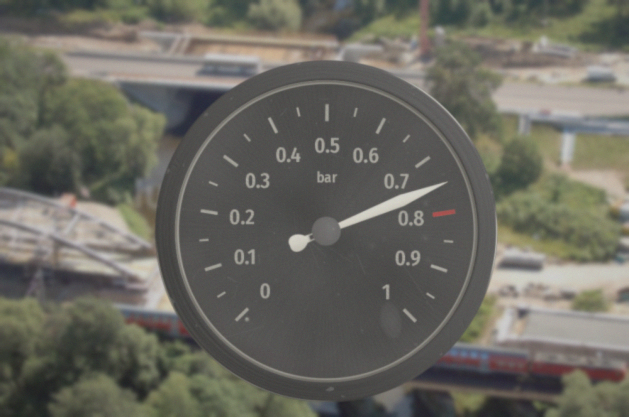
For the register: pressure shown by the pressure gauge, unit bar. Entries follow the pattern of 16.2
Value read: 0.75
